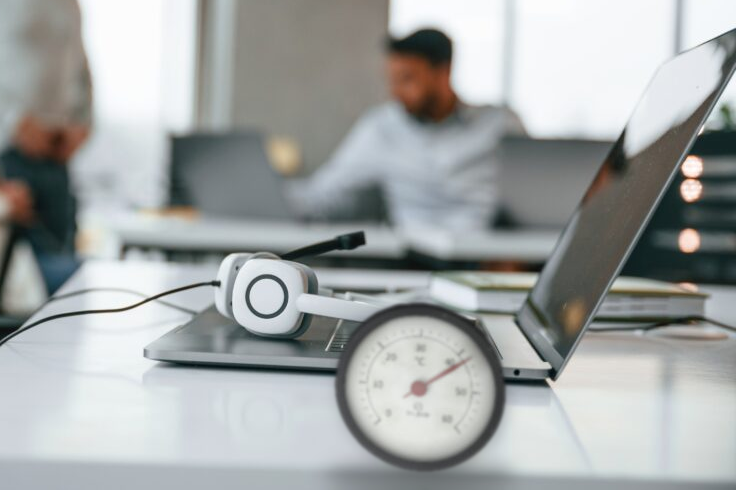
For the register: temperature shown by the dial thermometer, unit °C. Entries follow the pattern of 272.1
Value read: 42
